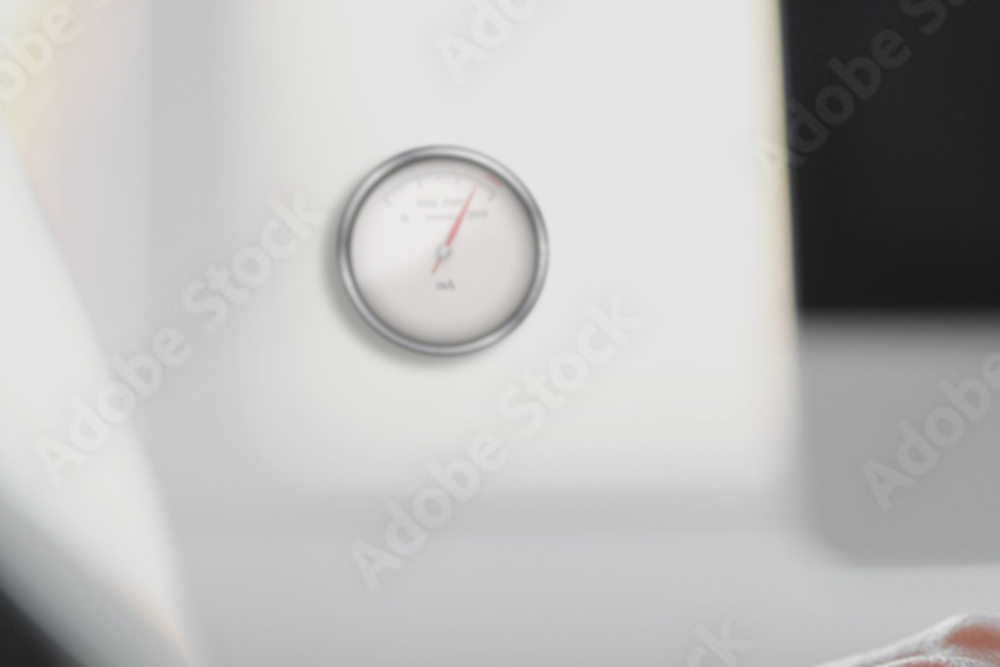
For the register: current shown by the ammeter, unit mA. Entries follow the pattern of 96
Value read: 250
